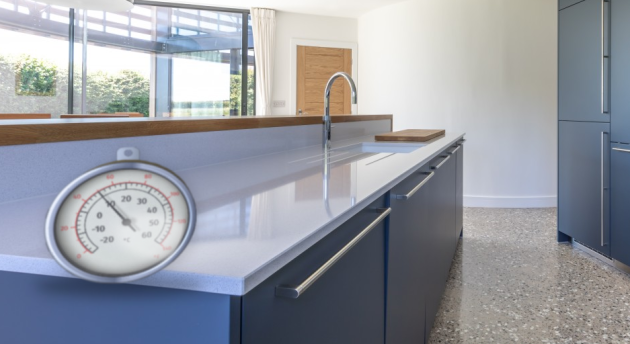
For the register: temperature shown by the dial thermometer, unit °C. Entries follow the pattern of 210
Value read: 10
